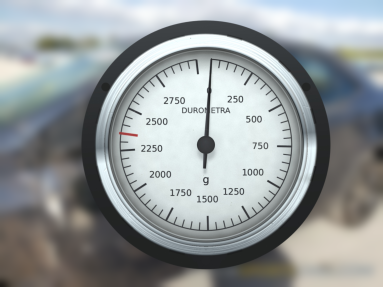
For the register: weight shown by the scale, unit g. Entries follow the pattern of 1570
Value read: 0
